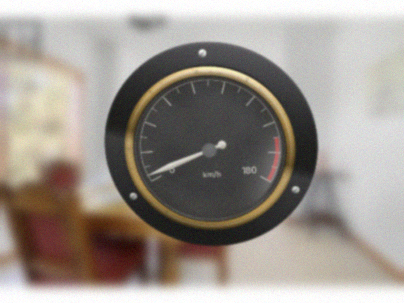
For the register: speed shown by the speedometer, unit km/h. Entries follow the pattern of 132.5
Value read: 5
